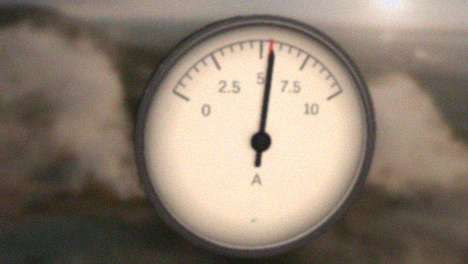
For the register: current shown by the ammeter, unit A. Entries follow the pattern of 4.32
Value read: 5.5
